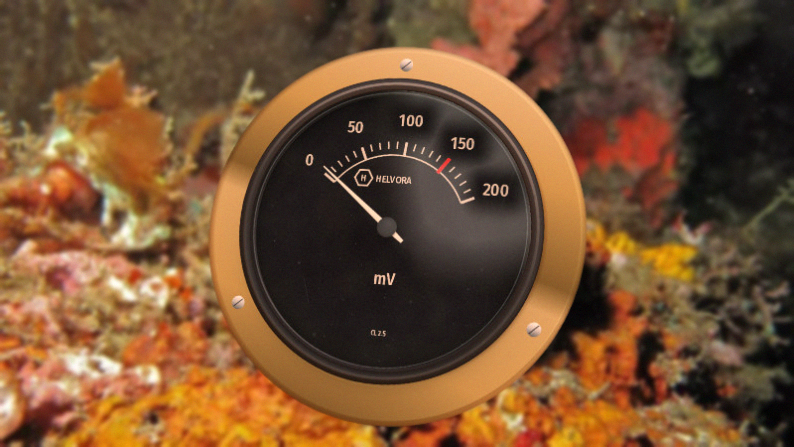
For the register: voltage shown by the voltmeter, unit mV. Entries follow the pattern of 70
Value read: 5
